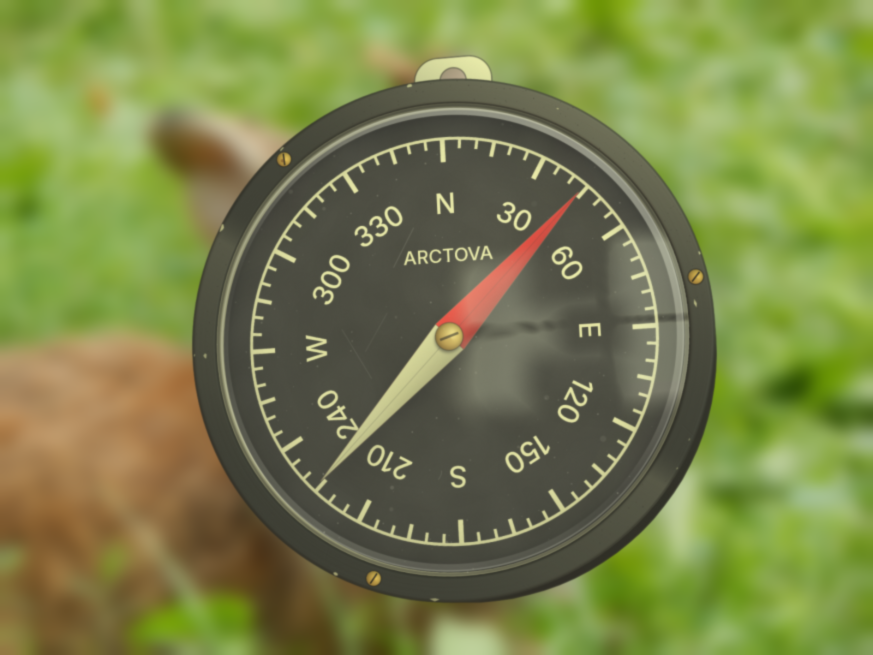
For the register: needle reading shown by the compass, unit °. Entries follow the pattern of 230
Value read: 45
